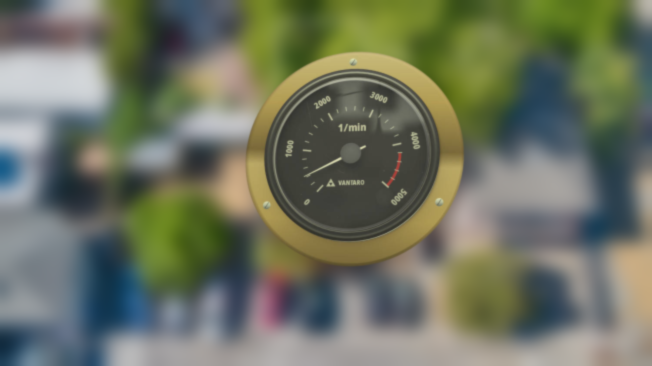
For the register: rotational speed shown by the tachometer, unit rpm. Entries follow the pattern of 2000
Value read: 400
